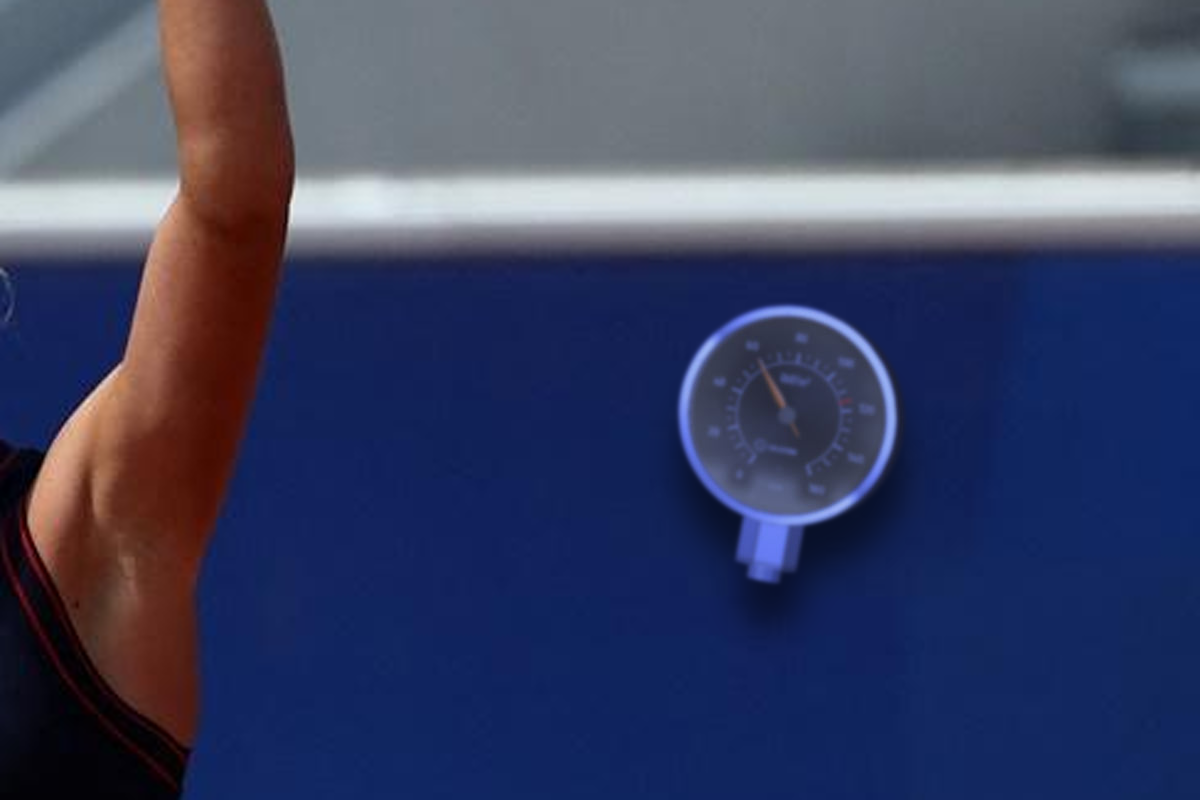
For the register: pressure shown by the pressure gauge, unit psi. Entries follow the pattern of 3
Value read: 60
